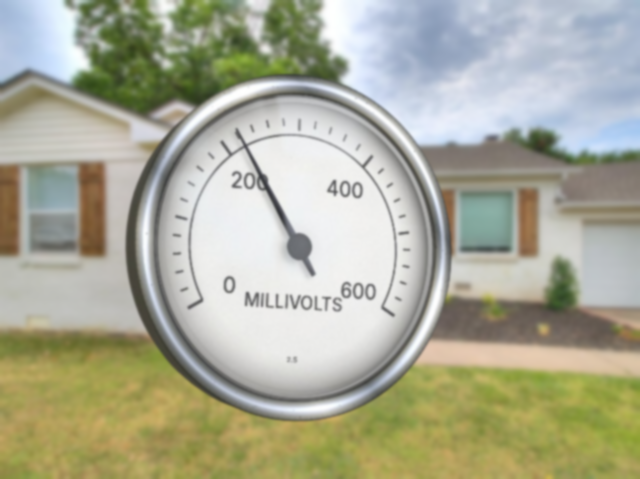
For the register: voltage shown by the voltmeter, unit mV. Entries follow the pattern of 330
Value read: 220
